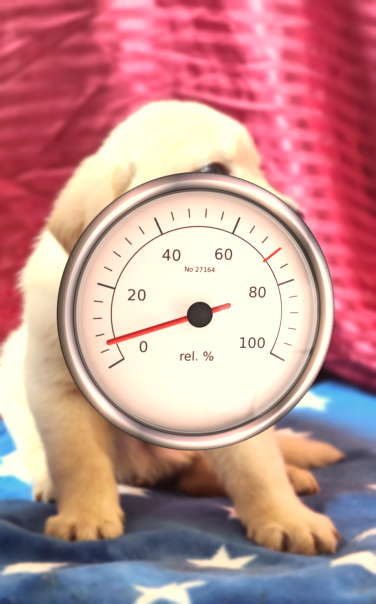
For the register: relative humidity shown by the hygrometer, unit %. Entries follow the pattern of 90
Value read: 6
